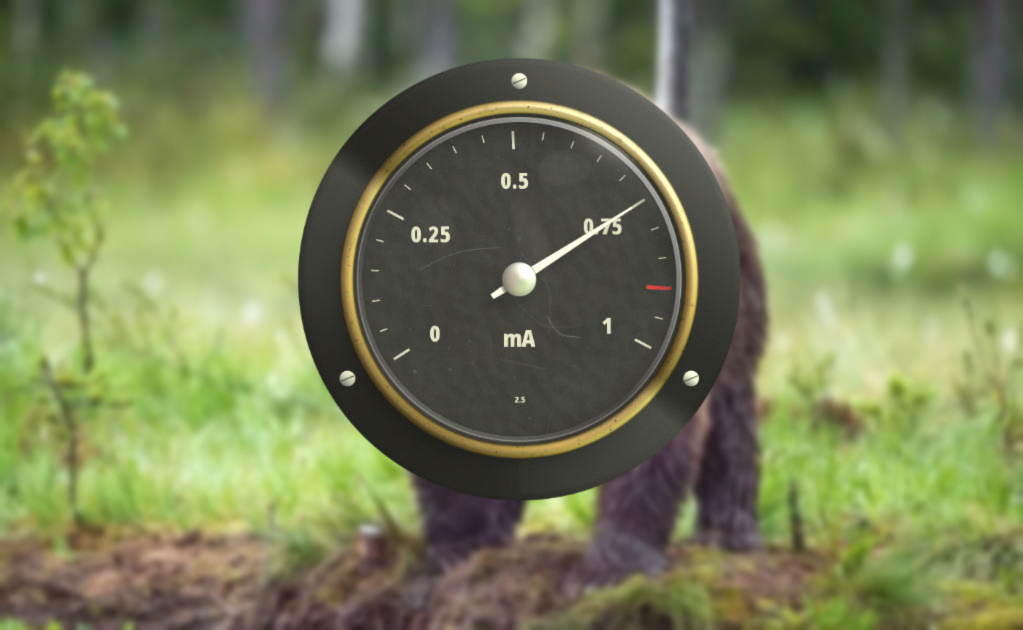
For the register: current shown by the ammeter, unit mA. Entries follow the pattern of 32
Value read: 0.75
